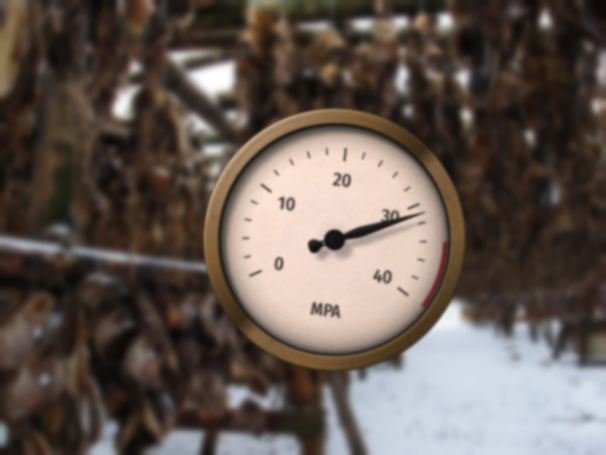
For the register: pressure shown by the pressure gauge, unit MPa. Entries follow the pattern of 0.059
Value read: 31
